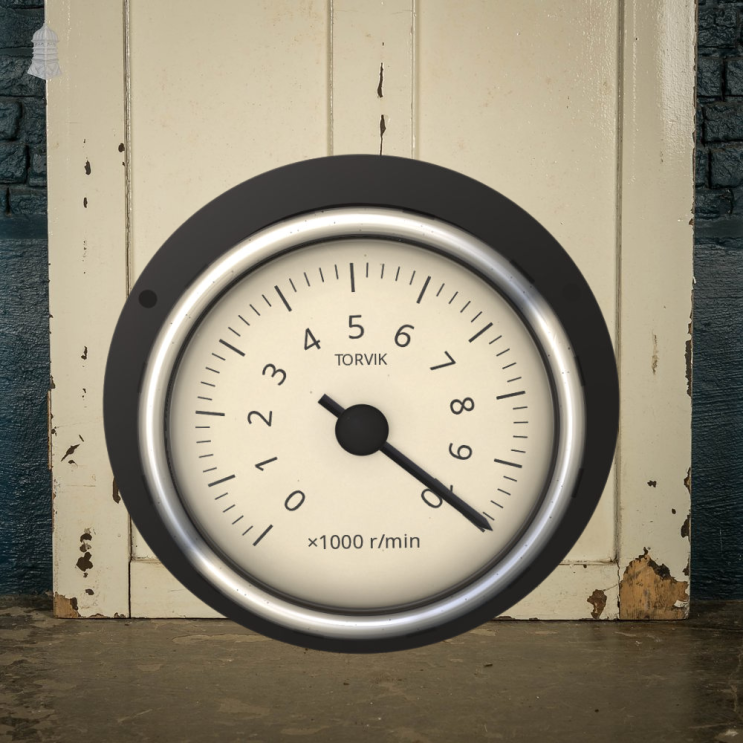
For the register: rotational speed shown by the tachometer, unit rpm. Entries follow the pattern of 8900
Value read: 9900
